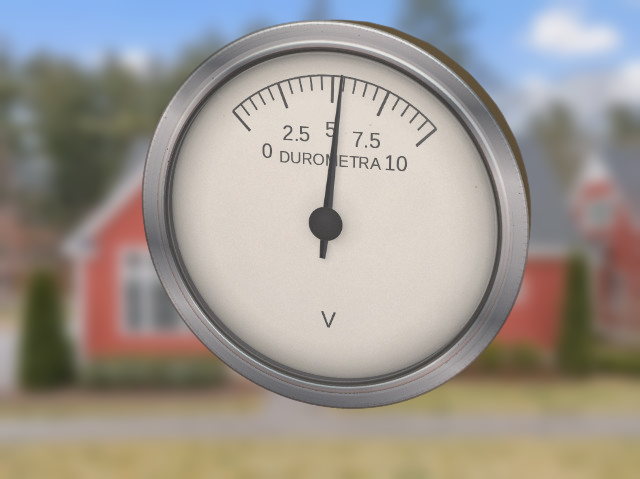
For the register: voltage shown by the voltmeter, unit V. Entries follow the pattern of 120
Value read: 5.5
